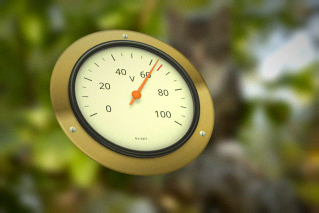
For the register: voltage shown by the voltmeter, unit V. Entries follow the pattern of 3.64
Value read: 62.5
